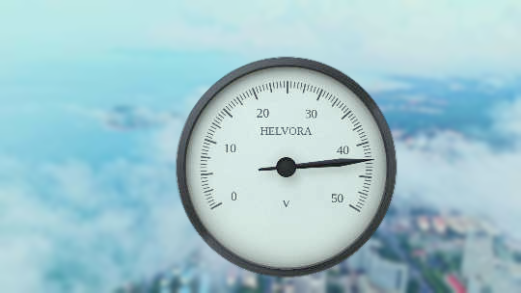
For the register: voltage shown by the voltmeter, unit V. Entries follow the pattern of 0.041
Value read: 42.5
